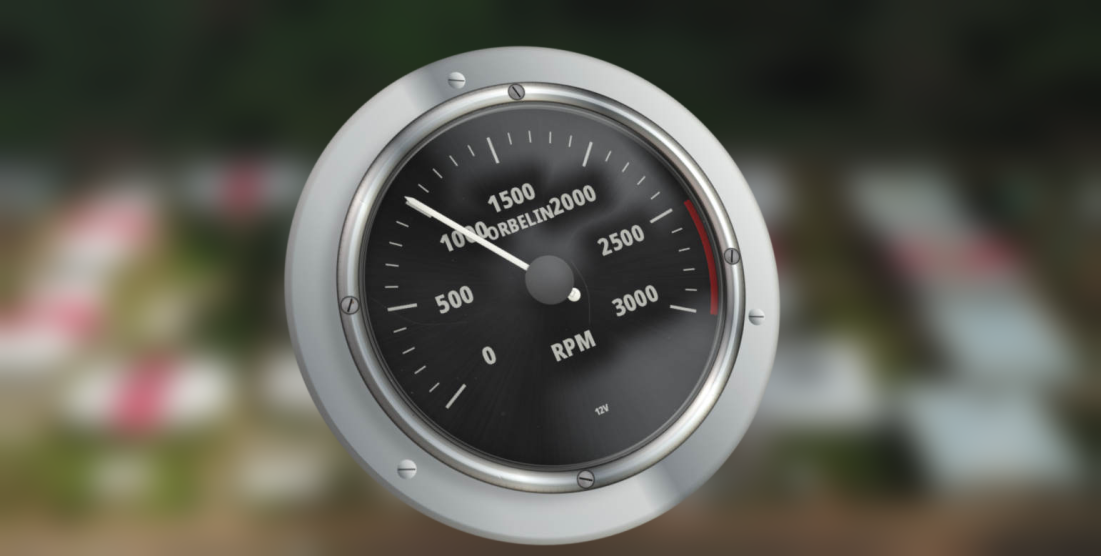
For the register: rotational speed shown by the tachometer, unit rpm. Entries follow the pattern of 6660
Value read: 1000
